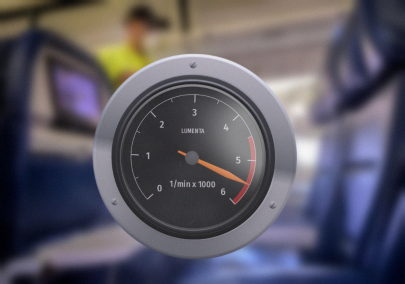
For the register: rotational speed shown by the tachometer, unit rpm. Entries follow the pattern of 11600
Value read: 5500
